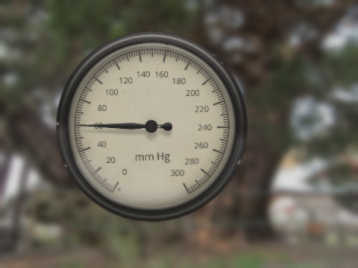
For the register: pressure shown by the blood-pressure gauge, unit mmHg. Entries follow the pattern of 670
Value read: 60
